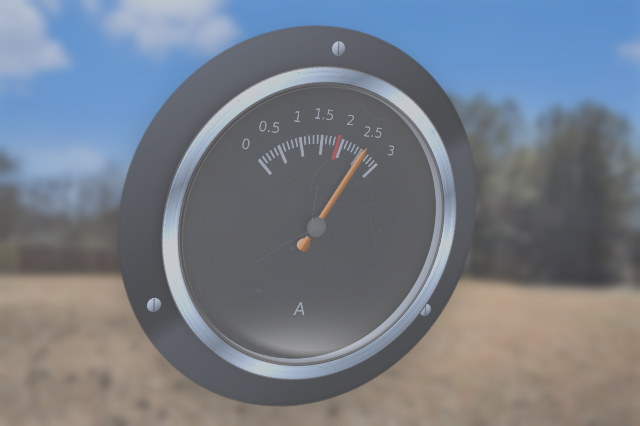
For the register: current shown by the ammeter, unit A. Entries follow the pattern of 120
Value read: 2.5
